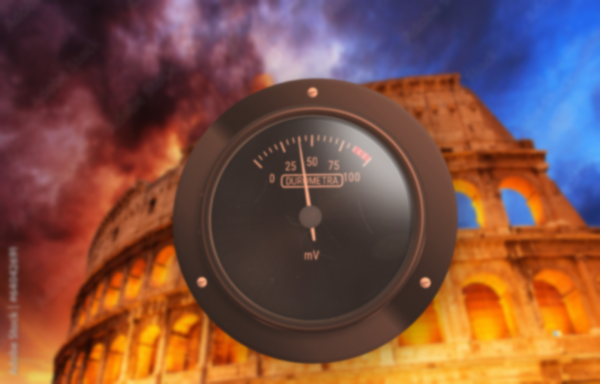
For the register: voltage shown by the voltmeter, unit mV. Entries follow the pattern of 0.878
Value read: 40
